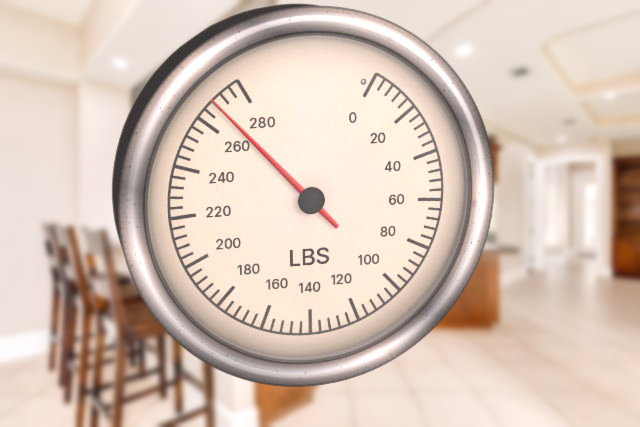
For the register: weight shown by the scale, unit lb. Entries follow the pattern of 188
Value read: 268
